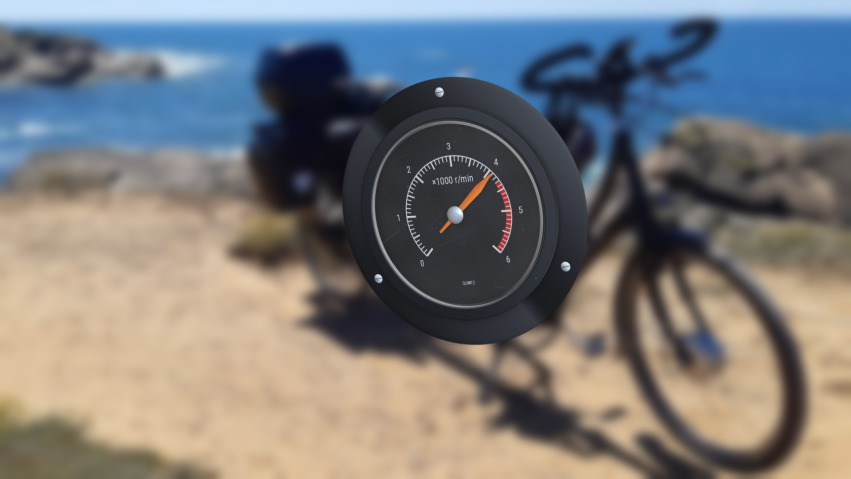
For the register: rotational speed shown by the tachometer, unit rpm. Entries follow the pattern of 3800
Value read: 4100
